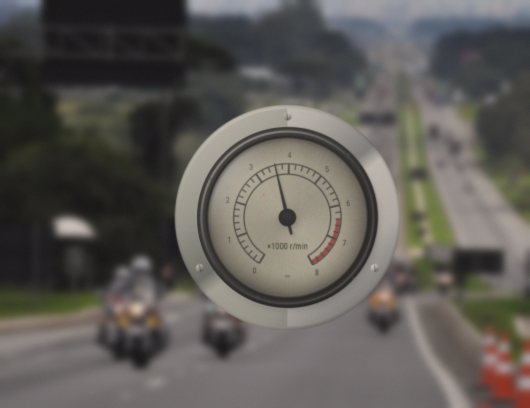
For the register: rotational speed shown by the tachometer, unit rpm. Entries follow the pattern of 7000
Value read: 3600
